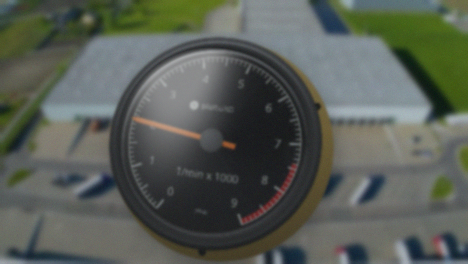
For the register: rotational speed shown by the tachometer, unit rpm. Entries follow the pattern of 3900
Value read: 2000
